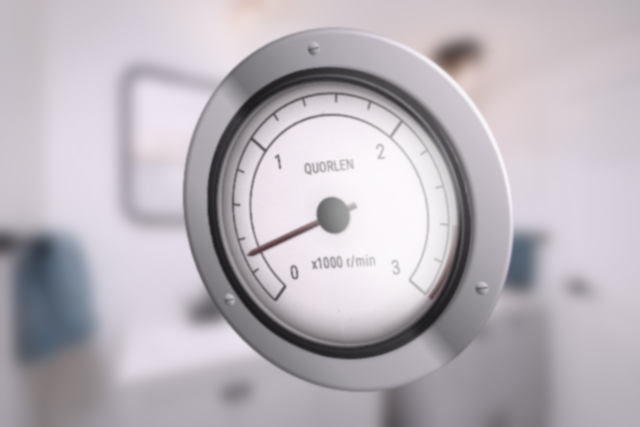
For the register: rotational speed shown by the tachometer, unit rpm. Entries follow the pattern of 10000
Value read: 300
